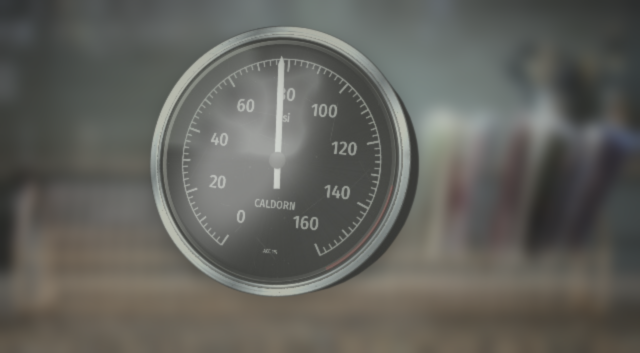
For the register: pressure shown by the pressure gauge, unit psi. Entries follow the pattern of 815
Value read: 78
